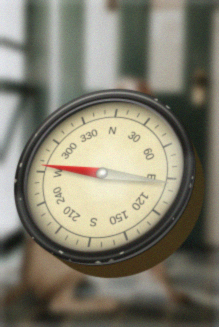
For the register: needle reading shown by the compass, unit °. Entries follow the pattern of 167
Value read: 275
